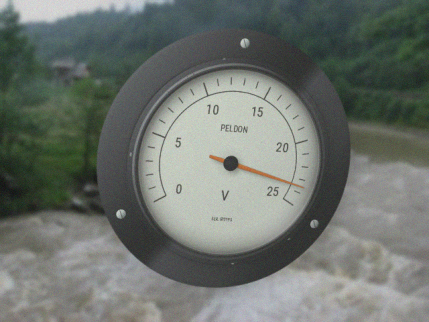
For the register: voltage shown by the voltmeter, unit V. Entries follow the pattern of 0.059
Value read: 23.5
